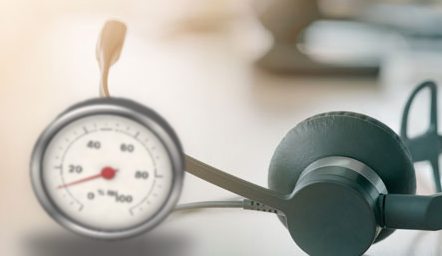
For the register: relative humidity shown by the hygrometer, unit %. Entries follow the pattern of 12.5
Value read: 12
